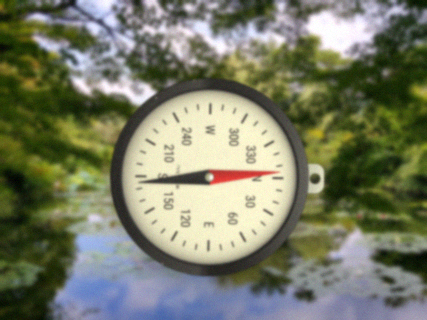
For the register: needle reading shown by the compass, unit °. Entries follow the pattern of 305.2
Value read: 355
